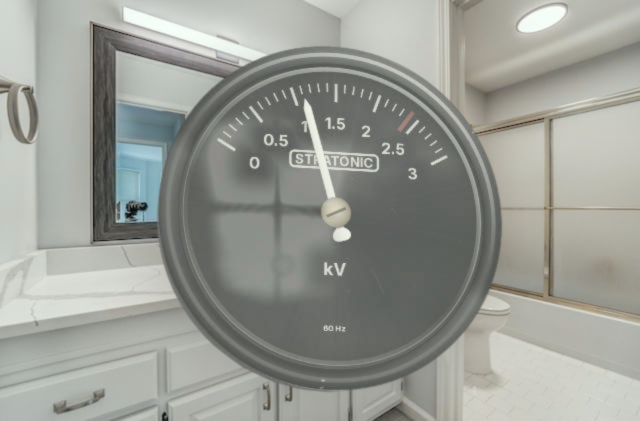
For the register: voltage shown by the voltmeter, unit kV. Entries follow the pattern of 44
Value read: 1.1
